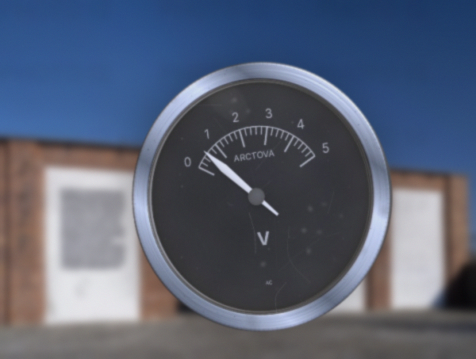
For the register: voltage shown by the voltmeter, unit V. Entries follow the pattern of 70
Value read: 0.6
